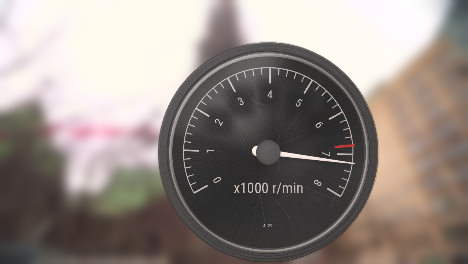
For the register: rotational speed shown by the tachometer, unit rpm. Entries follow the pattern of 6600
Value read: 7200
